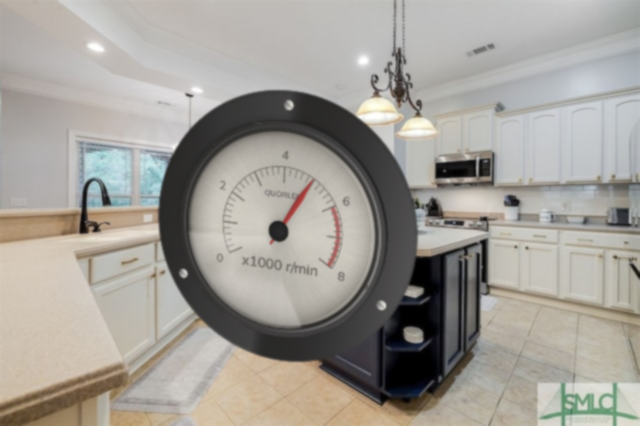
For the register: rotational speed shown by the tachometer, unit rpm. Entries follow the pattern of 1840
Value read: 5000
